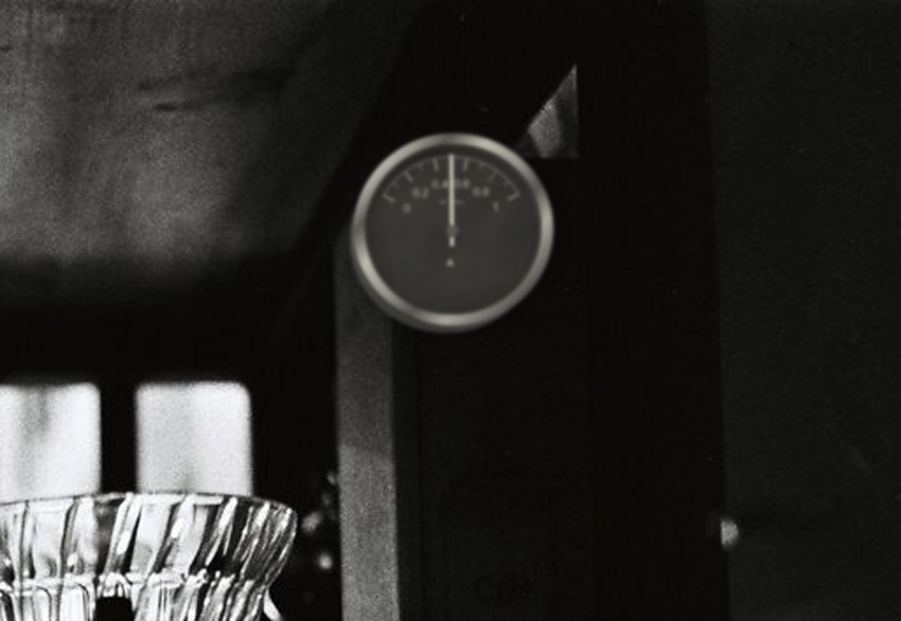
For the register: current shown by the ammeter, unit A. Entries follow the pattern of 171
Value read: 0.5
